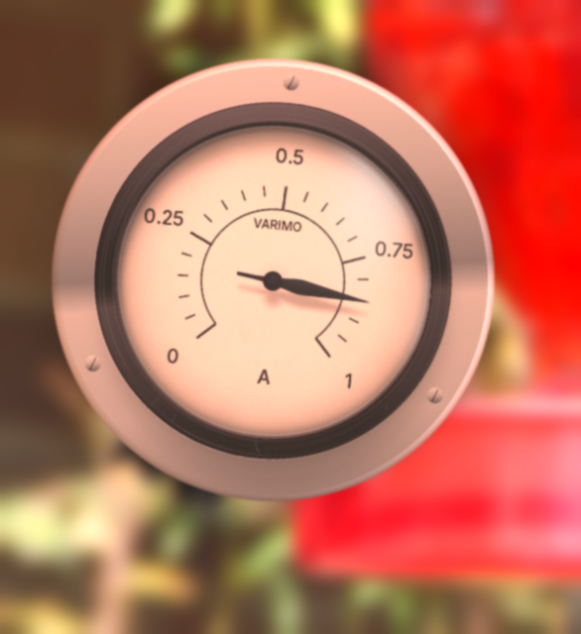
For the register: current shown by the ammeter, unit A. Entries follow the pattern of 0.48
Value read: 0.85
